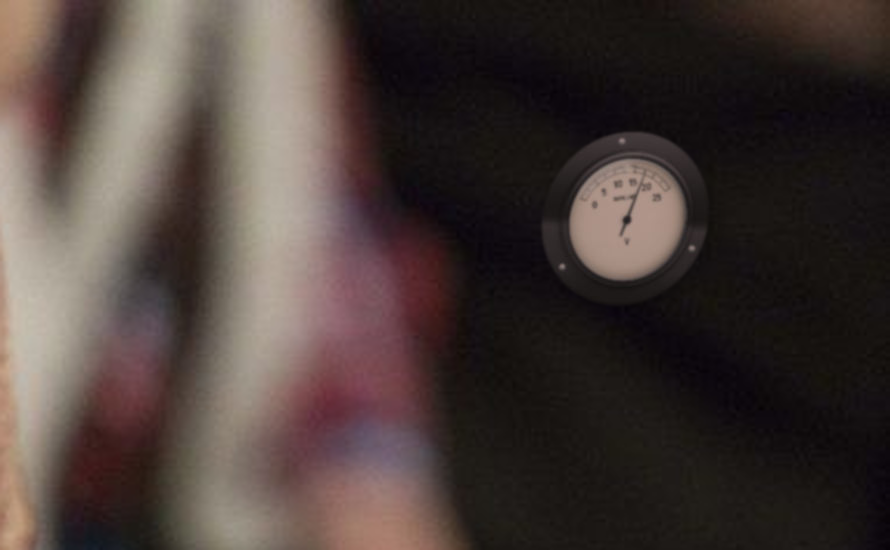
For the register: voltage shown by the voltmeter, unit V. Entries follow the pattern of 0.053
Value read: 17.5
